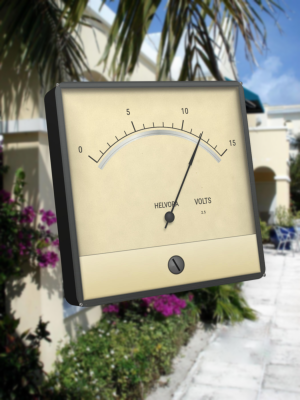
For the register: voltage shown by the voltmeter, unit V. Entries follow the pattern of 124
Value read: 12
